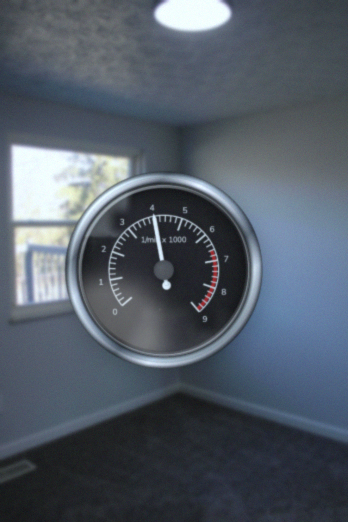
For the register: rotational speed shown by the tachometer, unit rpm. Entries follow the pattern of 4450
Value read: 4000
